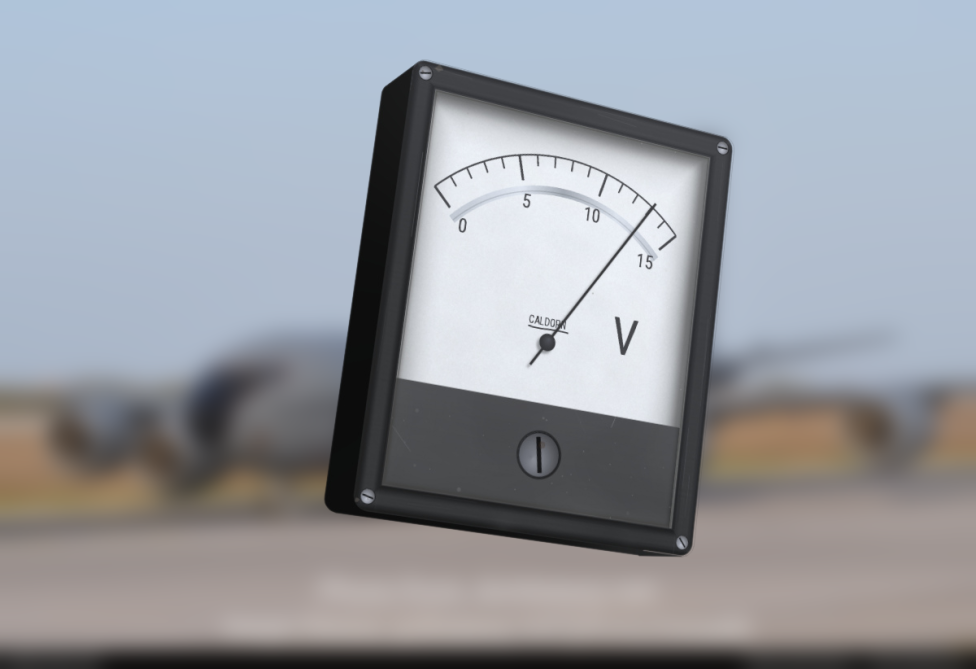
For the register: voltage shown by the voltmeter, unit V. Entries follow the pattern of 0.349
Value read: 13
